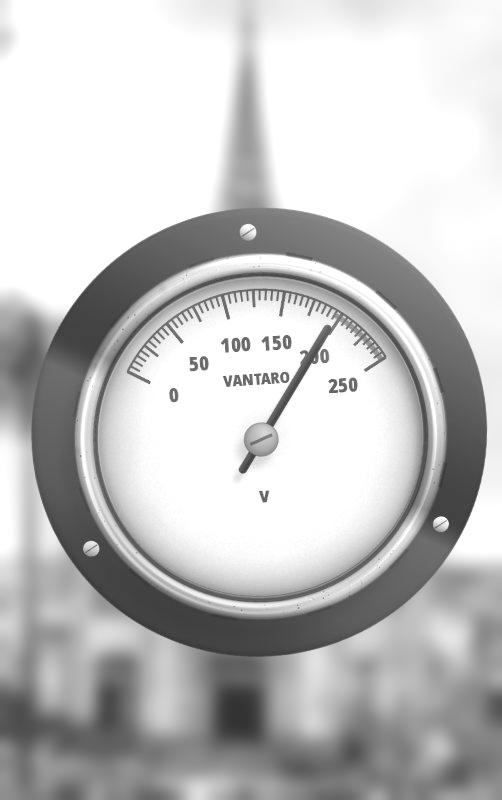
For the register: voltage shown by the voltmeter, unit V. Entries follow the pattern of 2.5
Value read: 195
